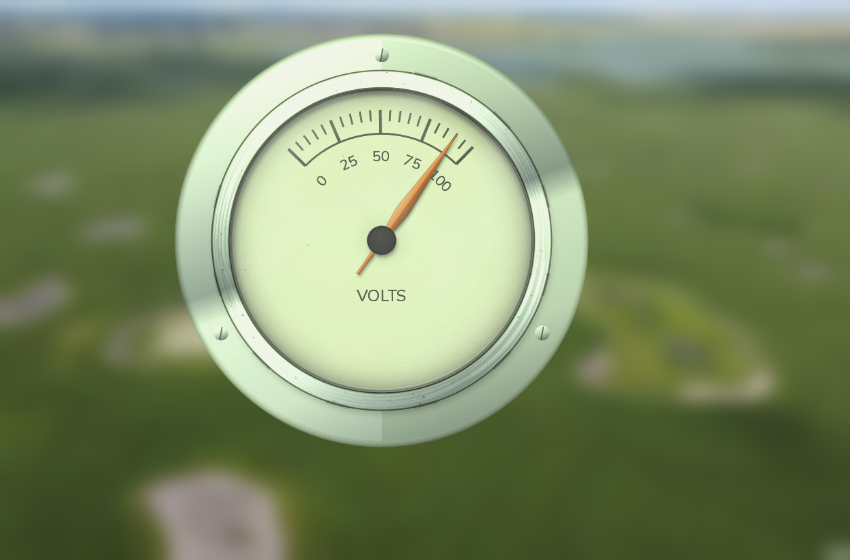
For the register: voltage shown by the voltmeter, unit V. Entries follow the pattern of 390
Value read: 90
